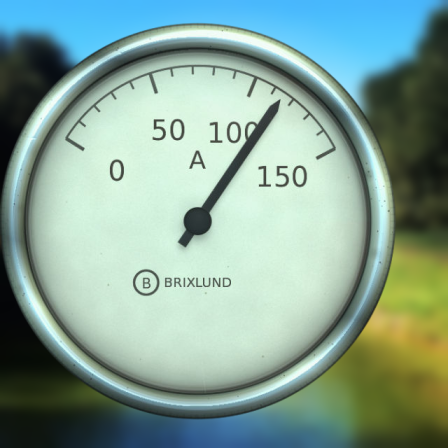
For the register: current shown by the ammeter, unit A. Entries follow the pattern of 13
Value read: 115
